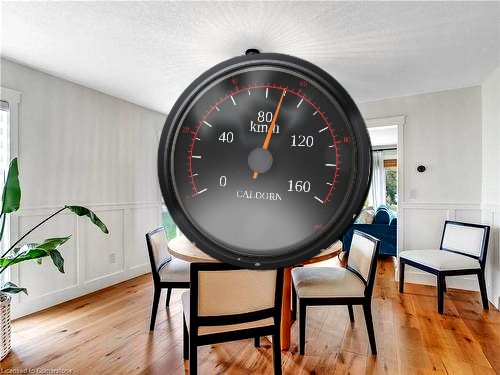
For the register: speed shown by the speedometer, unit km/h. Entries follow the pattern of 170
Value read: 90
